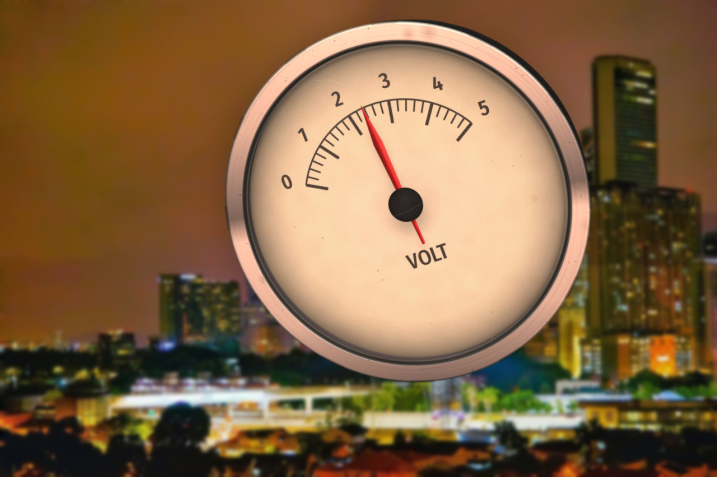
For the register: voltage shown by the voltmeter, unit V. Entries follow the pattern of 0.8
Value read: 2.4
